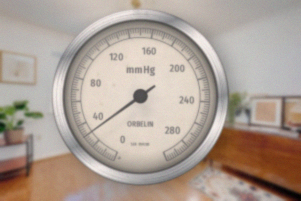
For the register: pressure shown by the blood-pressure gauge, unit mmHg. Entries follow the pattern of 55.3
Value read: 30
